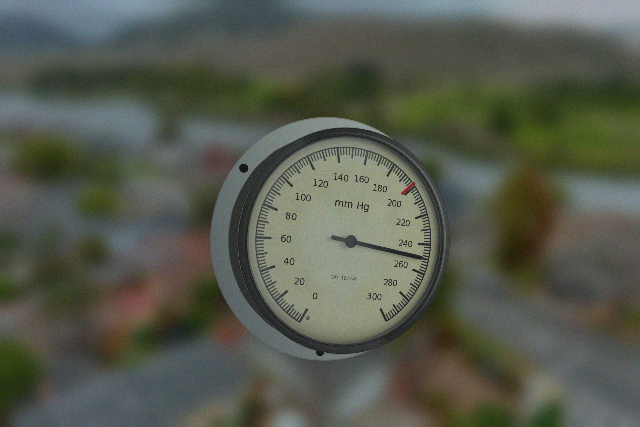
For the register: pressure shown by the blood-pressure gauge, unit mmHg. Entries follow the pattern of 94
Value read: 250
